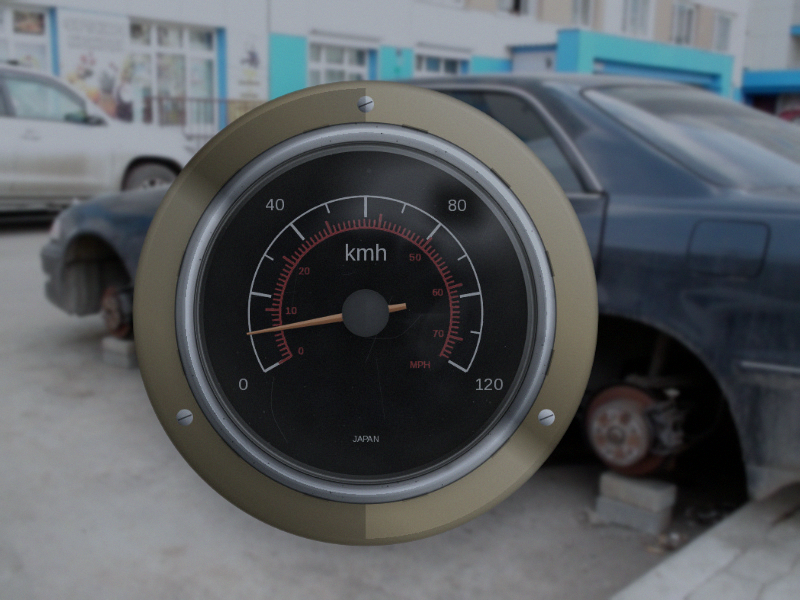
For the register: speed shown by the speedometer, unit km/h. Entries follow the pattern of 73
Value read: 10
